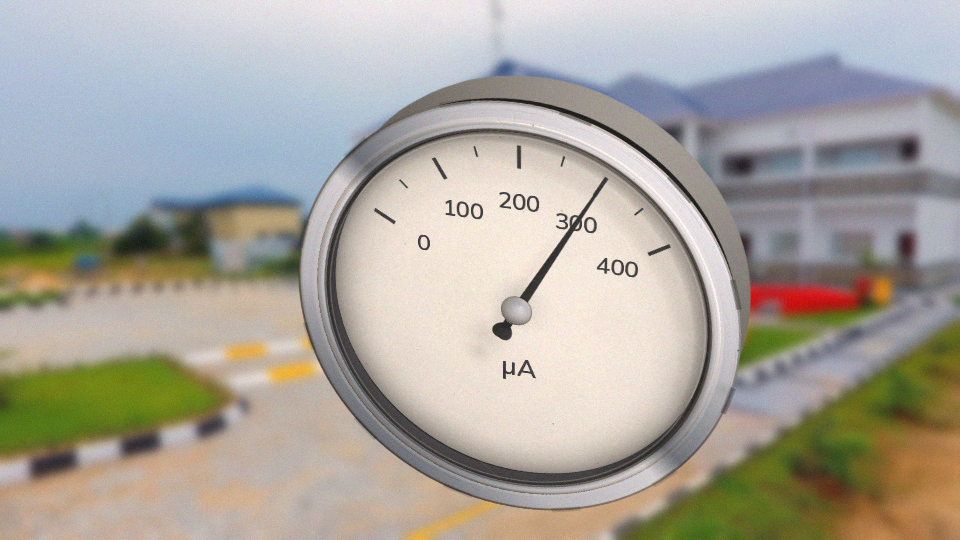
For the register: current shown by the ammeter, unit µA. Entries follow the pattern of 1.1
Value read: 300
